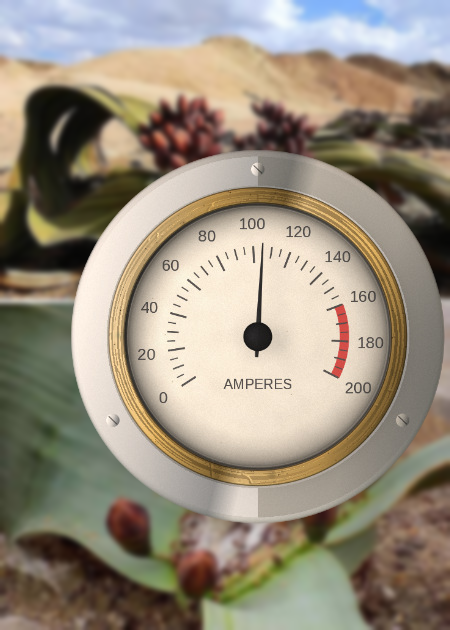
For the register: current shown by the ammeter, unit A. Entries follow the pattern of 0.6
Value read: 105
